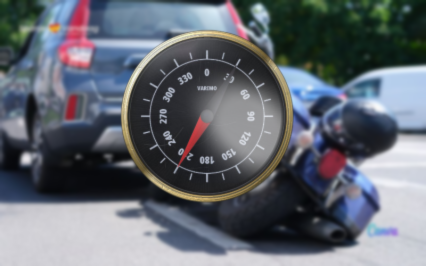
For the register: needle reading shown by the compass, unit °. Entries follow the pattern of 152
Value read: 210
